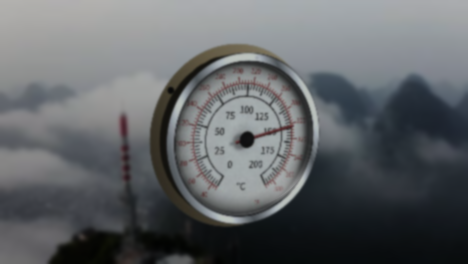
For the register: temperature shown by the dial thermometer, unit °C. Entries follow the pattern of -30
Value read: 150
